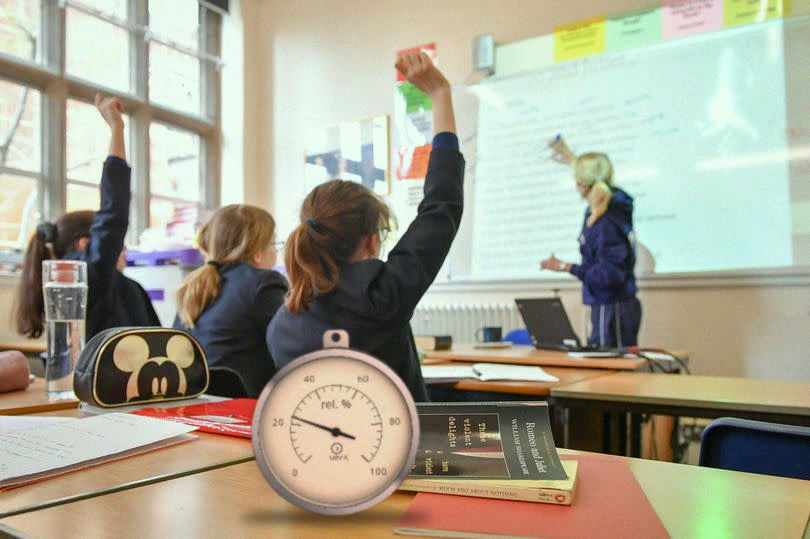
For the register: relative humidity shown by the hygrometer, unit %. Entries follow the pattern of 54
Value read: 24
